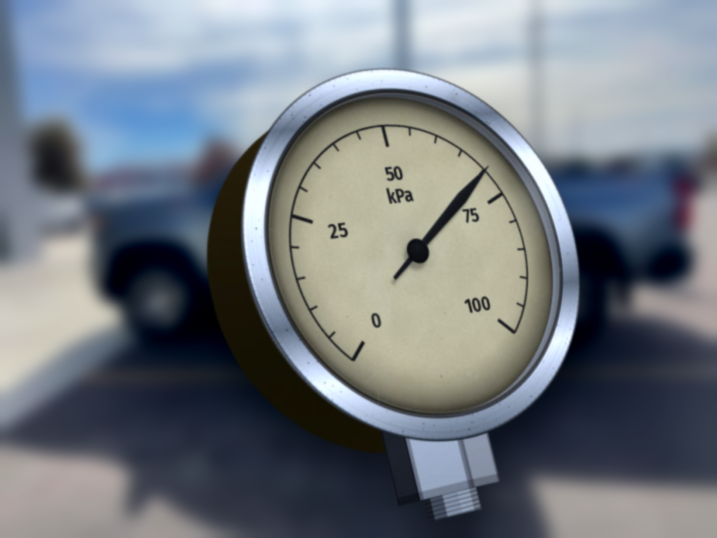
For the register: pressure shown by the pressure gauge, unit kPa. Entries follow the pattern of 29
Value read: 70
